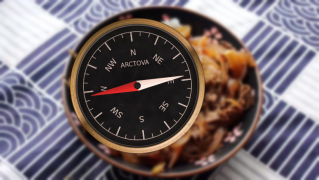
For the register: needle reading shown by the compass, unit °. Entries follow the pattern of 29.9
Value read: 265
